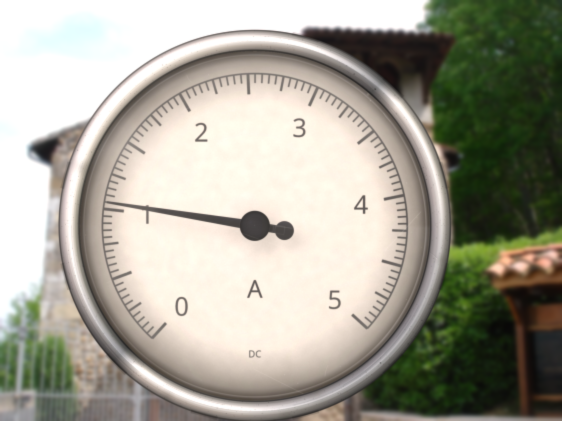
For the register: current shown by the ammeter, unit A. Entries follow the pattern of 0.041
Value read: 1.05
